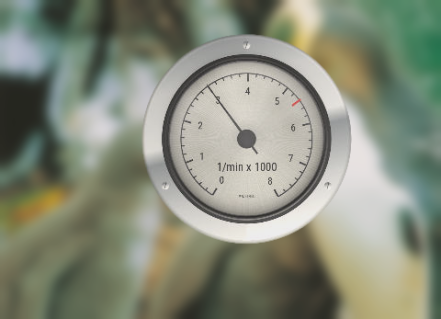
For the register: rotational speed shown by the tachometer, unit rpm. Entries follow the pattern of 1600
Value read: 3000
